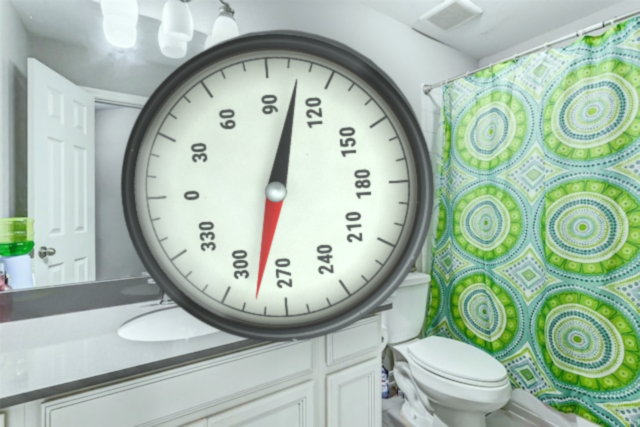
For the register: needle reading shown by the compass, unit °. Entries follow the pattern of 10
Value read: 285
